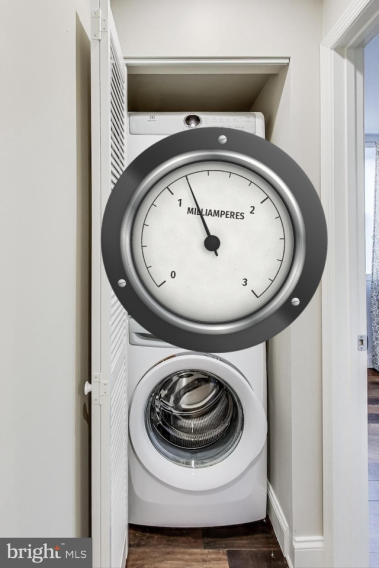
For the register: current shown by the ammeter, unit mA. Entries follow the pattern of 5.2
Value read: 1.2
